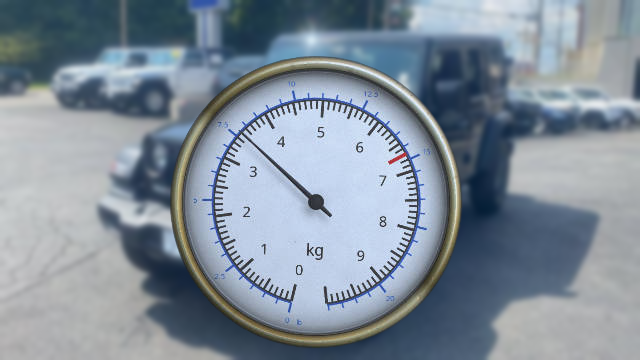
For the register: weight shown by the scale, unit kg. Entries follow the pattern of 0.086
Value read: 3.5
